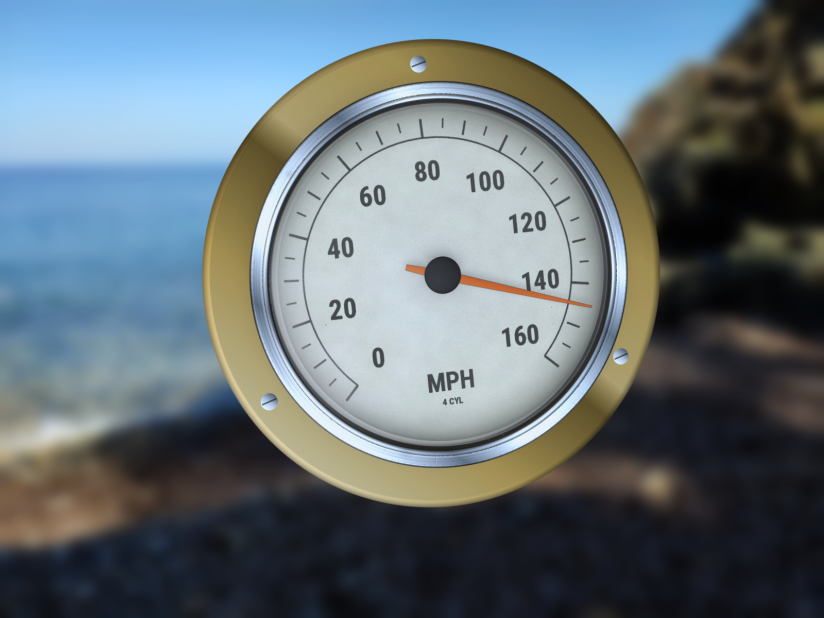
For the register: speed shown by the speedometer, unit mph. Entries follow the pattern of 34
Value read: 145
